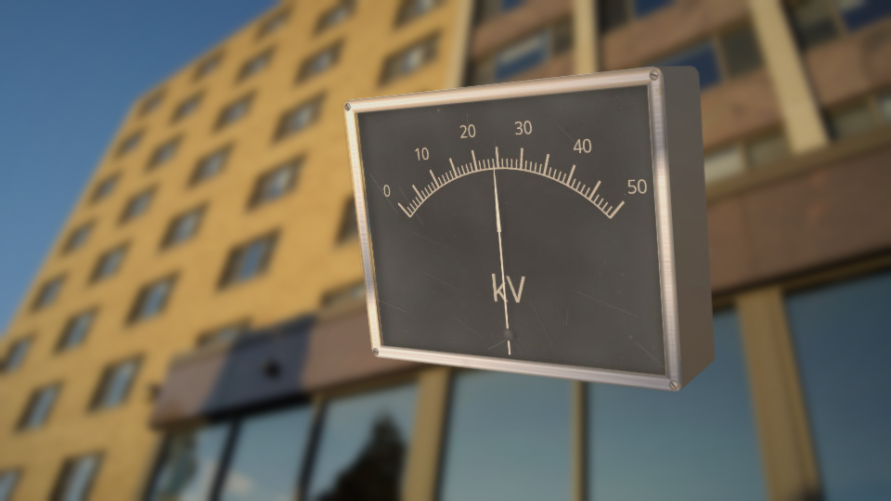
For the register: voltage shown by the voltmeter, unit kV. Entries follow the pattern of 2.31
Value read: 25
